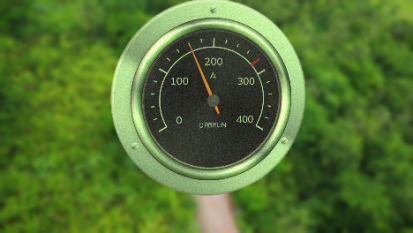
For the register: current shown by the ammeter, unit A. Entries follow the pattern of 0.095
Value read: 160
